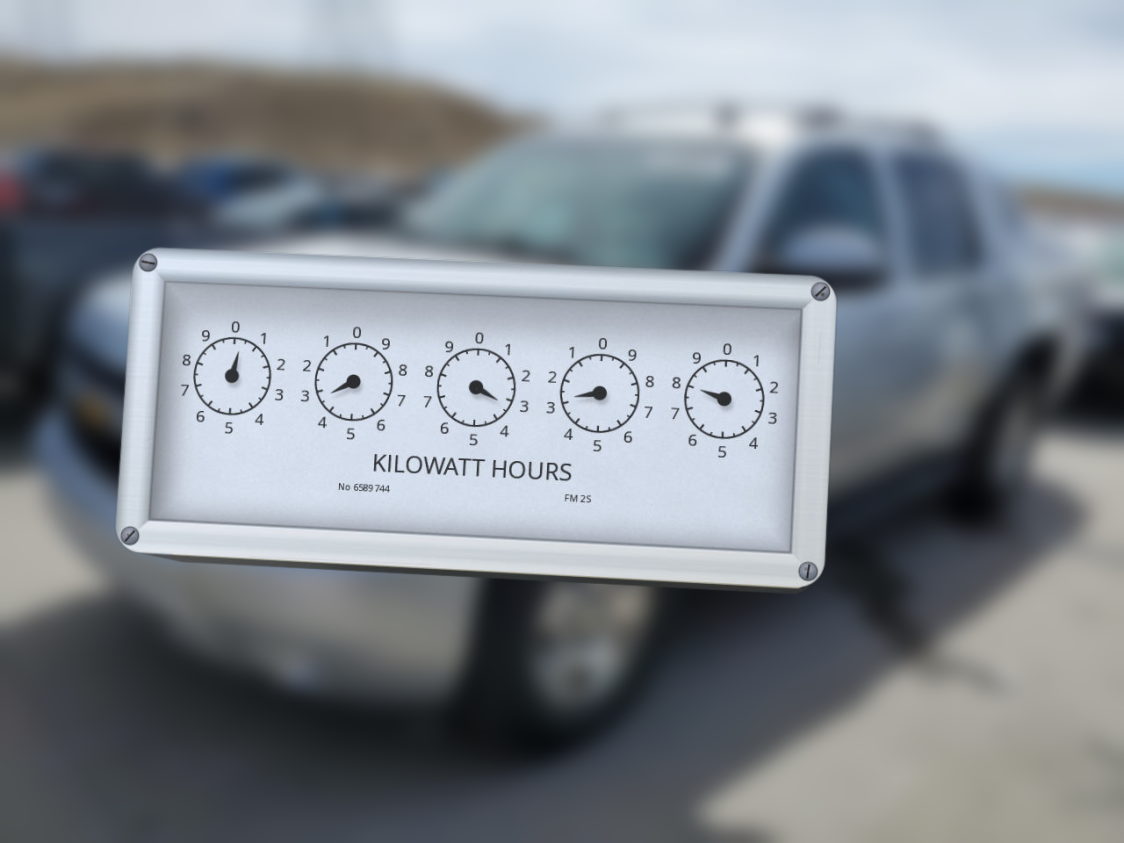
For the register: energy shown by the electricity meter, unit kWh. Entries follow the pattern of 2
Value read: 3328
